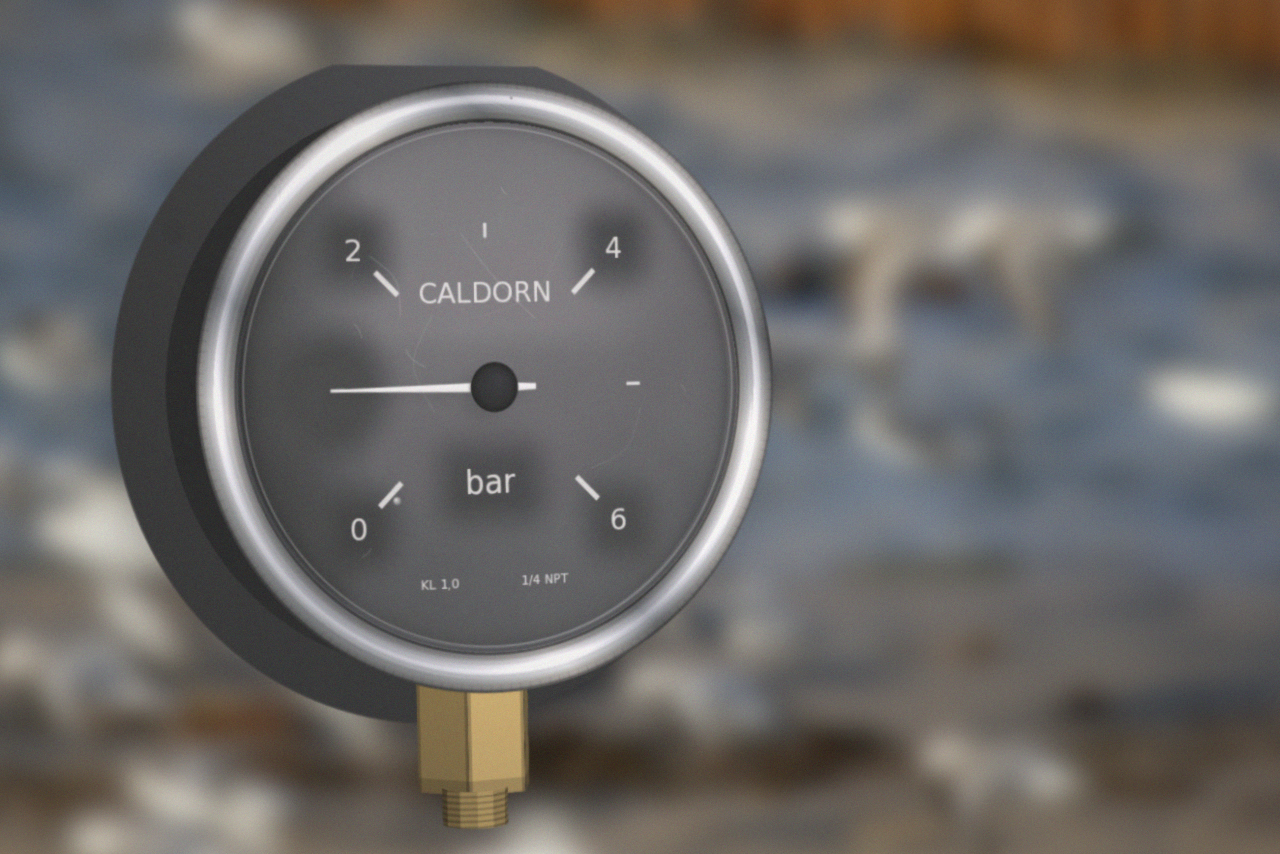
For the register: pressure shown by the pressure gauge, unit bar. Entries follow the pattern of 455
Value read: 1
